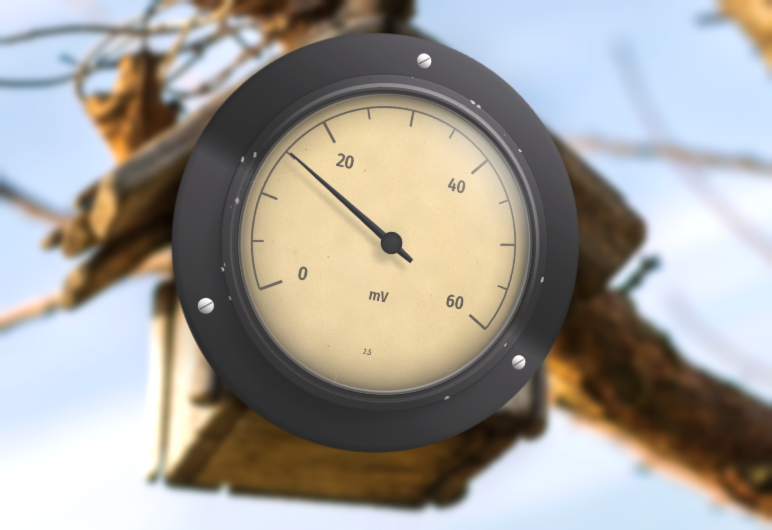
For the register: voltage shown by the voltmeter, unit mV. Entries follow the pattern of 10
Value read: 15
